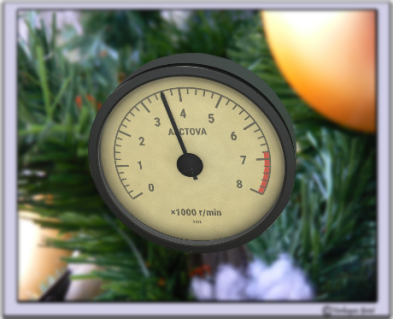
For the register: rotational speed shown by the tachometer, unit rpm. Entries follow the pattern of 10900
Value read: 3600
